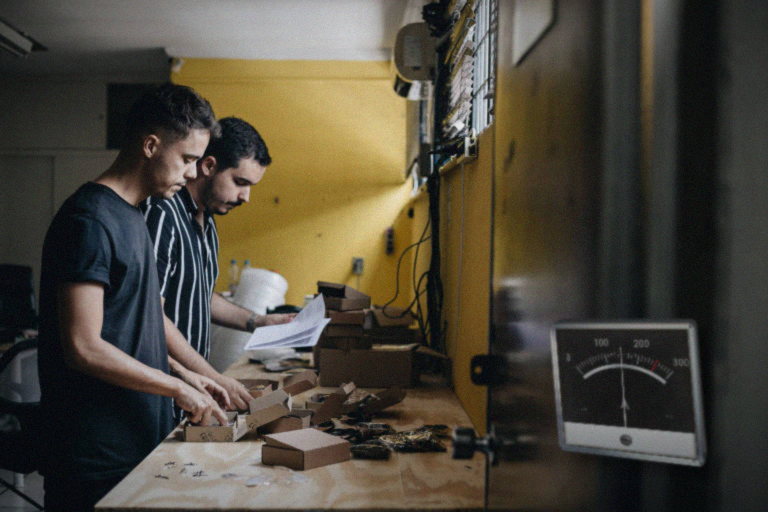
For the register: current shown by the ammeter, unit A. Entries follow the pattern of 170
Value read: 150
